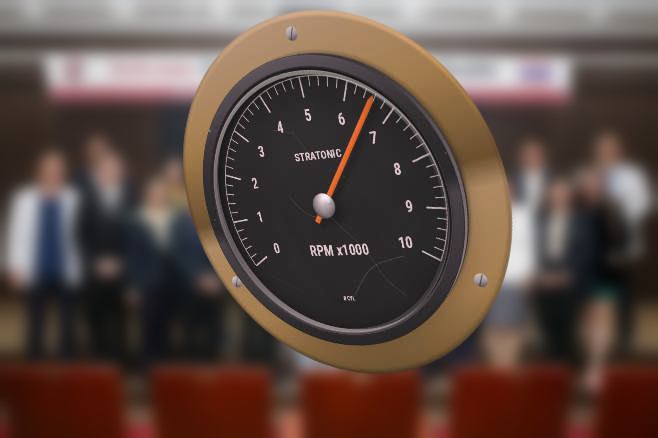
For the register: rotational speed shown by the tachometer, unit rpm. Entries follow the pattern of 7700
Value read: 6600
